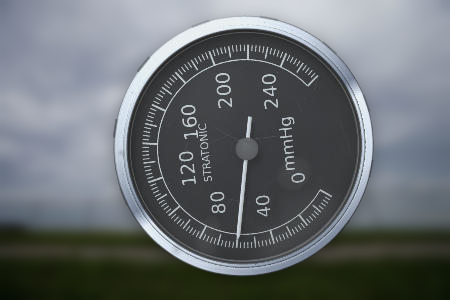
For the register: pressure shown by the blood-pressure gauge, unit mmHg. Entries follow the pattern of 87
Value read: 60
